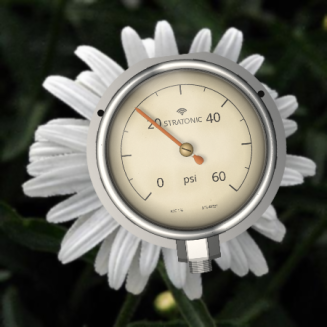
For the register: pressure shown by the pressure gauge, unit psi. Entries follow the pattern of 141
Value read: 20
